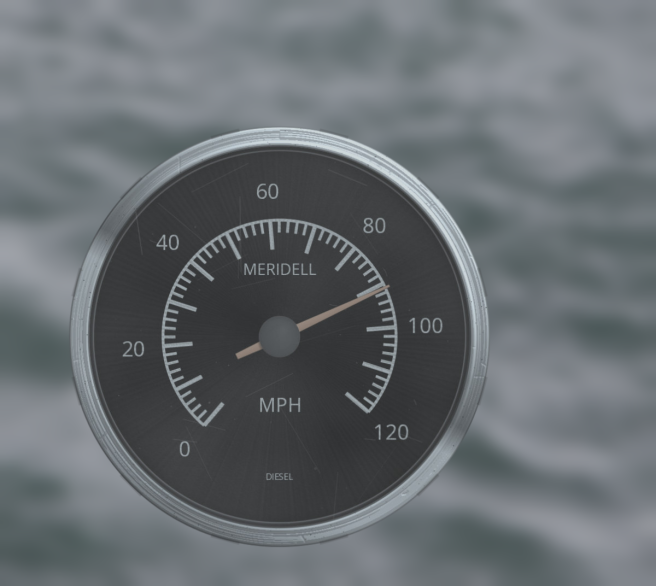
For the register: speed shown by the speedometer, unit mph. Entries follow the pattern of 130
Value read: 91
